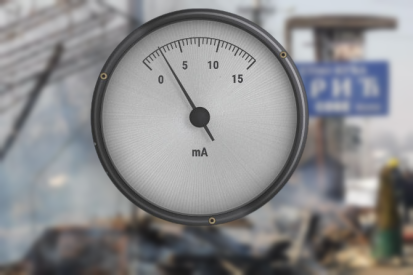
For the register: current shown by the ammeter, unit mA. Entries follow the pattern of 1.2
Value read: 2.5
